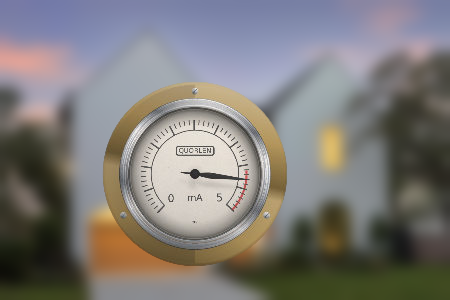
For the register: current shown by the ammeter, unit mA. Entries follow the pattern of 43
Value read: 4.3
